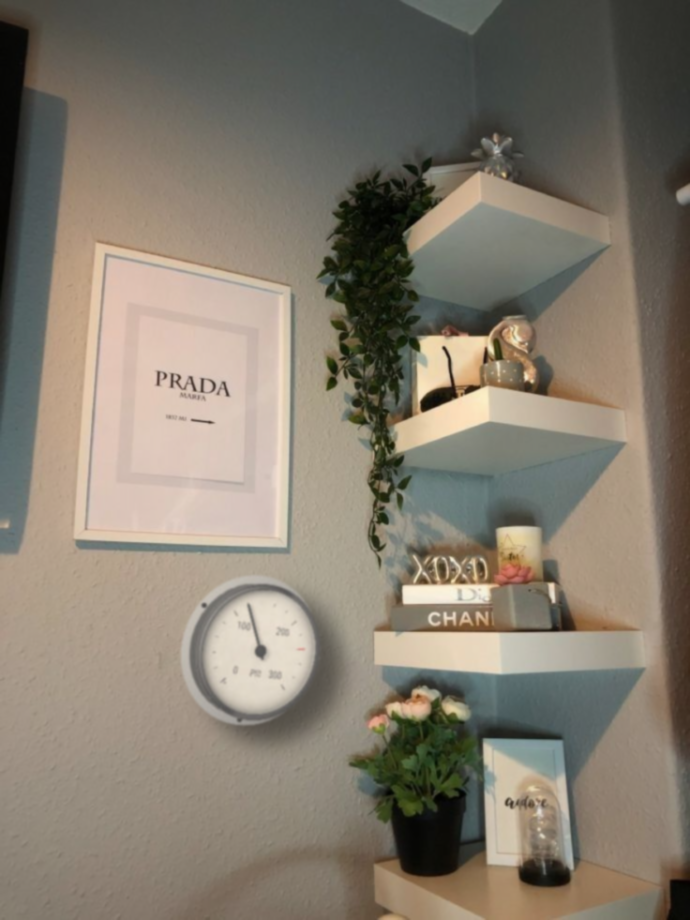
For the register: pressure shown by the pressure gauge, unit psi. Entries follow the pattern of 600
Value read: 120
